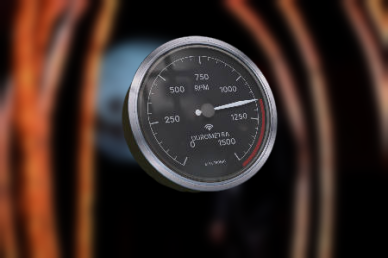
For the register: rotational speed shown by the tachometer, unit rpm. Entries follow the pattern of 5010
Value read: 1150
